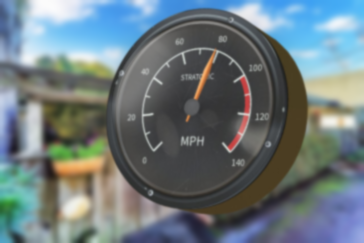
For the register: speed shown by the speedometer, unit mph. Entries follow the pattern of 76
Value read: 80
